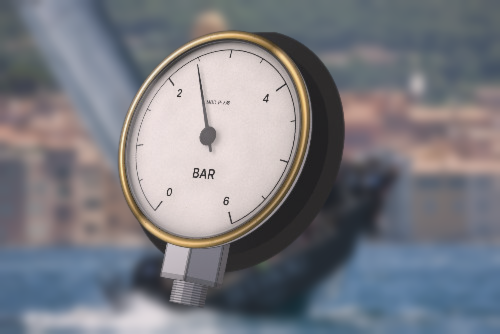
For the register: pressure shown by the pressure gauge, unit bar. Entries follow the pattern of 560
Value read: 2.5
